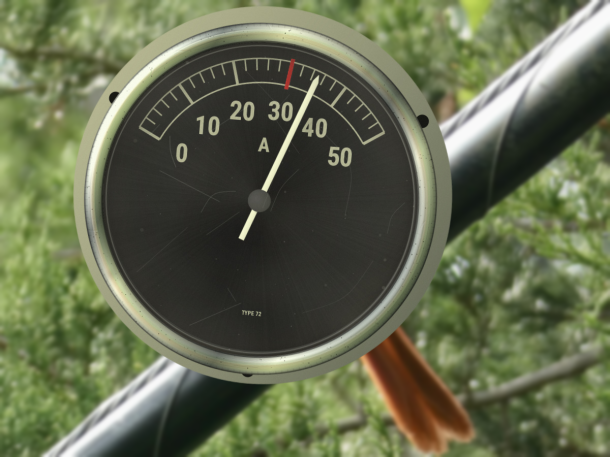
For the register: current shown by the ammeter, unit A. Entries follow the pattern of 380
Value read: 35
